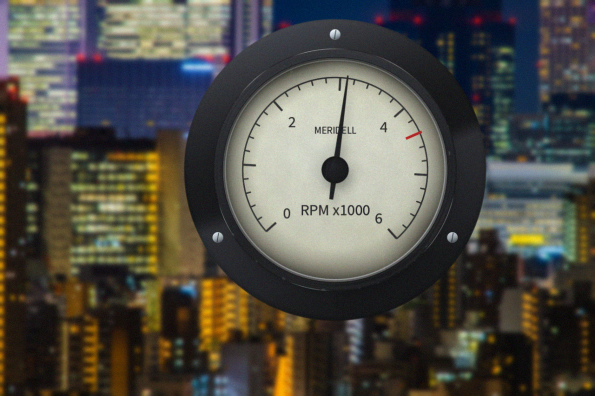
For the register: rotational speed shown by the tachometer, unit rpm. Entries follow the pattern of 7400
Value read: 3100
